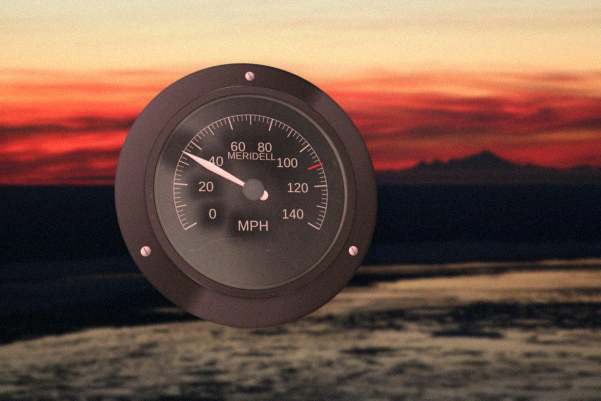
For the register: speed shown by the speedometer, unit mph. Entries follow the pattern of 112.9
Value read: 34
